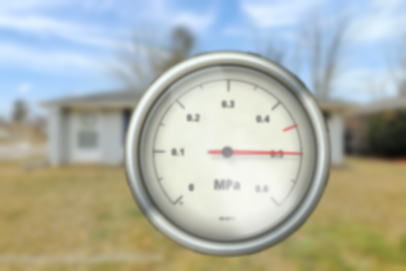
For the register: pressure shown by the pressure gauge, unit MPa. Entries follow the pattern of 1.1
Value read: 0.5
